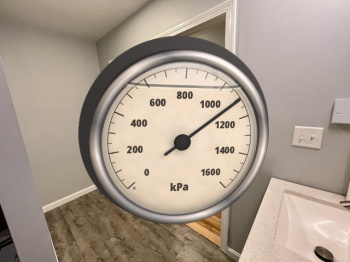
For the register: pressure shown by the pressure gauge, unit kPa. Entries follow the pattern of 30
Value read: 1100
